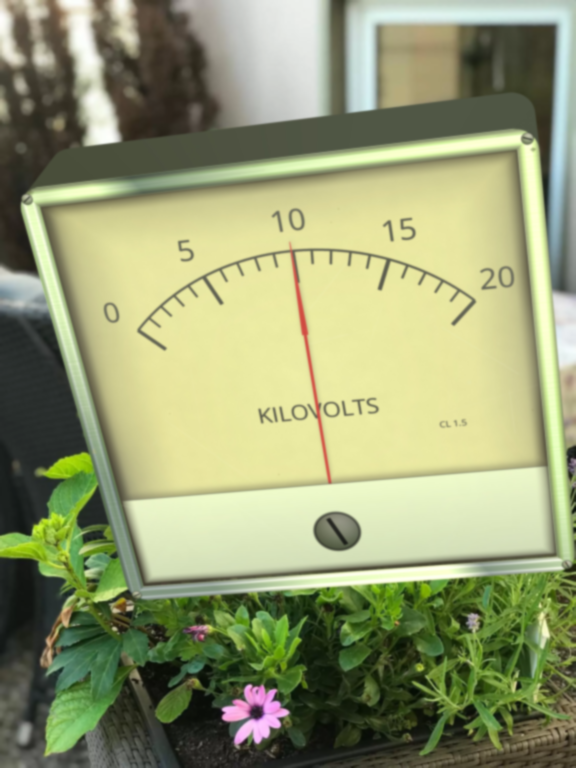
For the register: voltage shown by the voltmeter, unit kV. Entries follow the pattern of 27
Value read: 10
